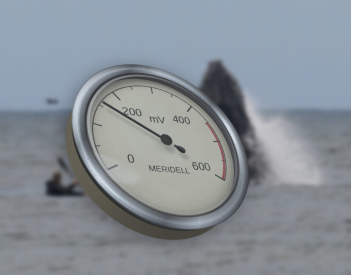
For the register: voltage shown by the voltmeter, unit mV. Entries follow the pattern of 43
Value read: 150
